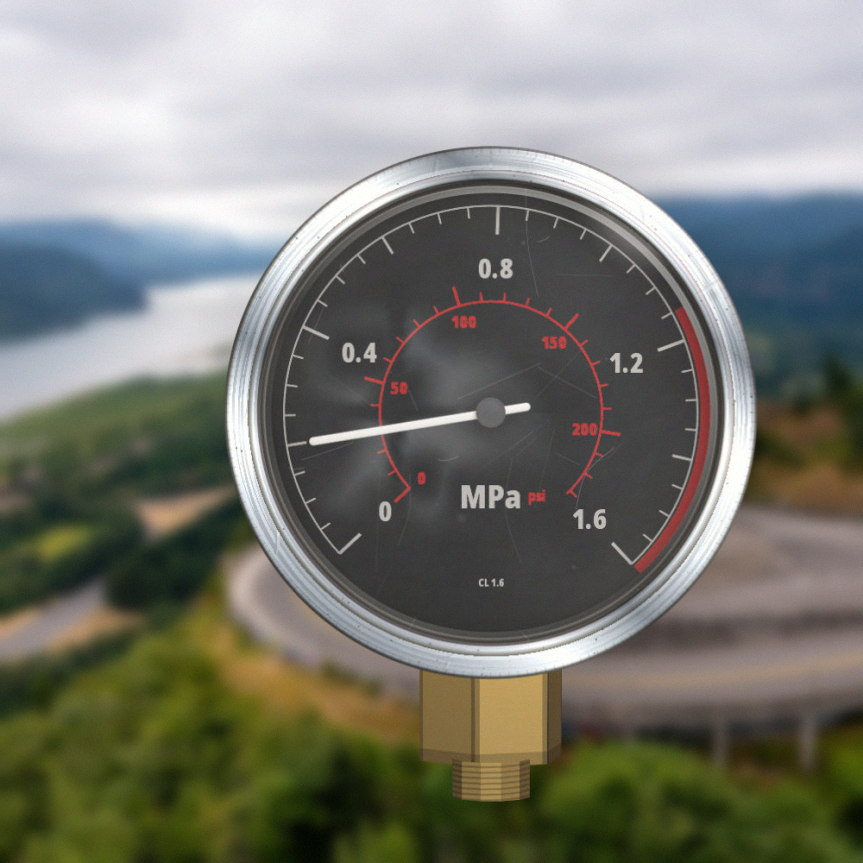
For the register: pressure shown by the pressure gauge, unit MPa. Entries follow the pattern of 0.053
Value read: 0.2
